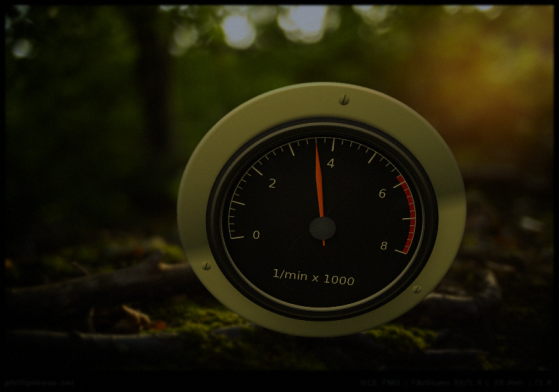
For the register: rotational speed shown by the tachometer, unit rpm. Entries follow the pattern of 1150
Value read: 3600
